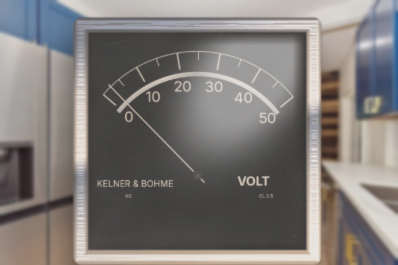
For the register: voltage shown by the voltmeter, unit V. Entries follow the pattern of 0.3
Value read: 2.5
